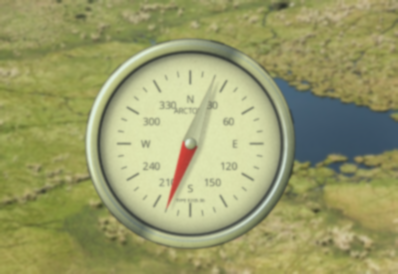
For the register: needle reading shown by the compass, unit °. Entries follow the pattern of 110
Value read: 200
